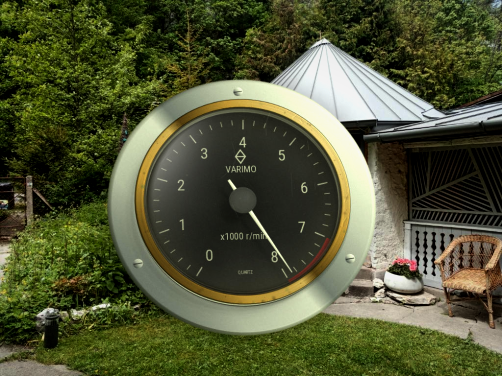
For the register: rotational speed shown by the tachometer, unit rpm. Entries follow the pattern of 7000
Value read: 7900
